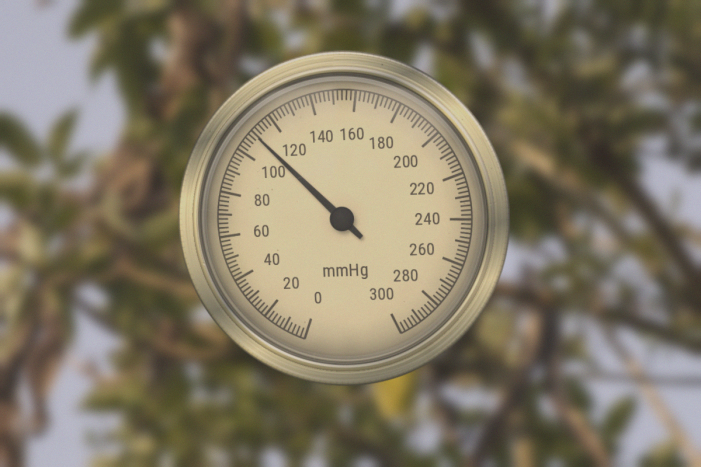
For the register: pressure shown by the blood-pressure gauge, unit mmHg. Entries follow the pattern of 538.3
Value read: 110
